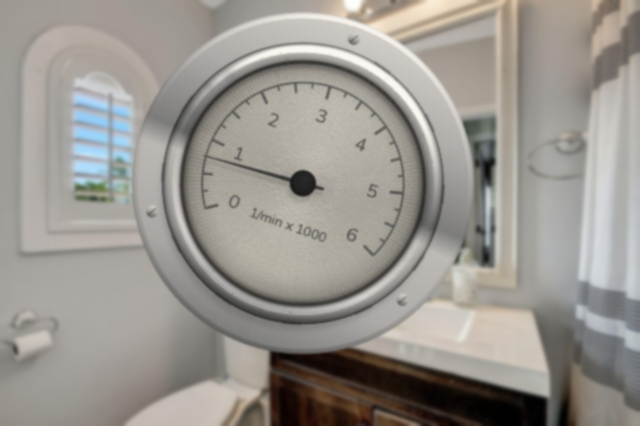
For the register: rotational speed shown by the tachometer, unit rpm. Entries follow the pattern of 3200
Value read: 750
